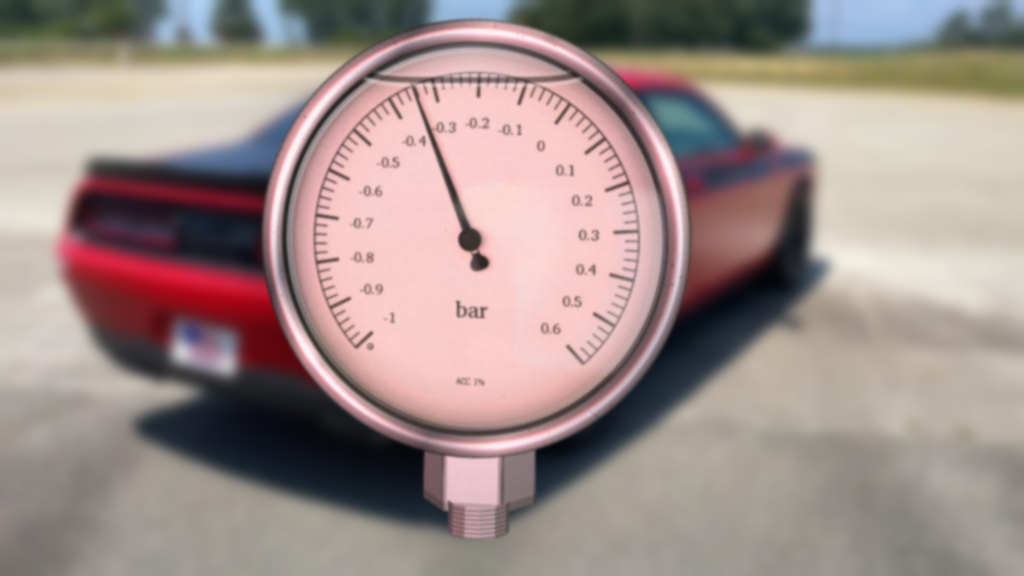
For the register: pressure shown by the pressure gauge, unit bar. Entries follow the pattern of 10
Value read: -0.34
